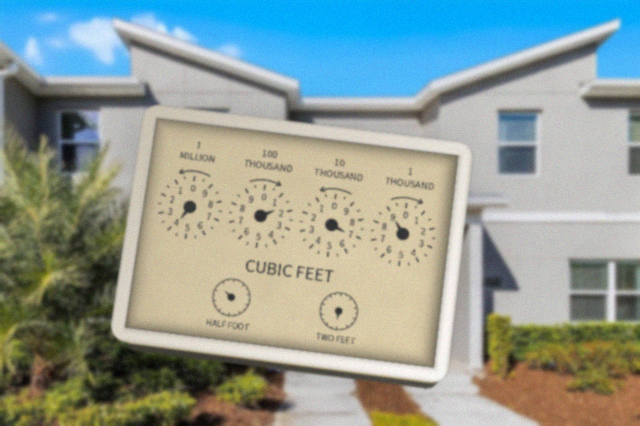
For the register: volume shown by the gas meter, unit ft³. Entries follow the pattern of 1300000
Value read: 416900
